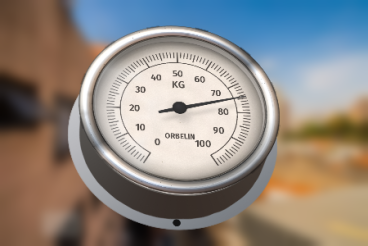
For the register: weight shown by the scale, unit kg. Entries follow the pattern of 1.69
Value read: 75
